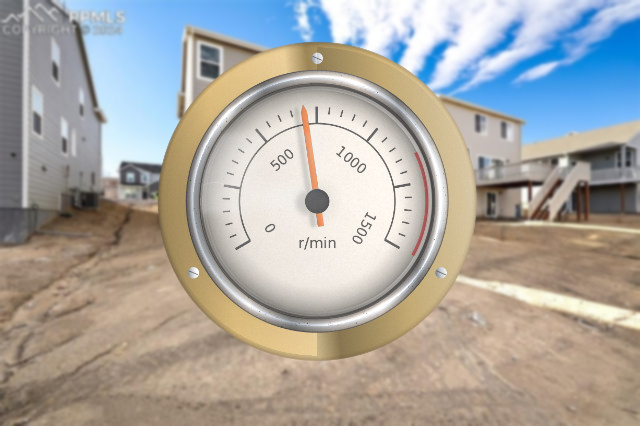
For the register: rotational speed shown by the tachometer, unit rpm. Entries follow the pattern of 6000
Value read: 700
